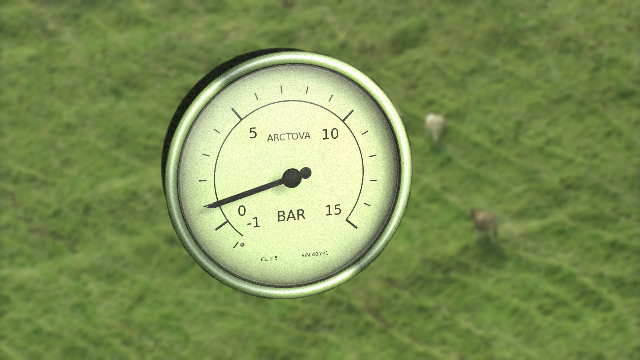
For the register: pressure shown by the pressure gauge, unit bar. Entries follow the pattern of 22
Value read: 1
